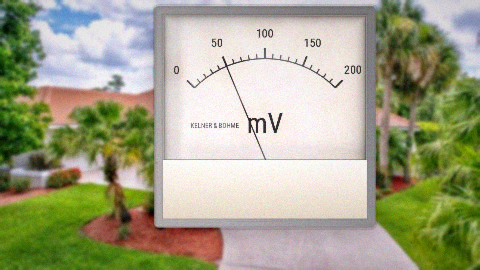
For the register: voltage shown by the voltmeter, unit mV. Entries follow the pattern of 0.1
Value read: 50
